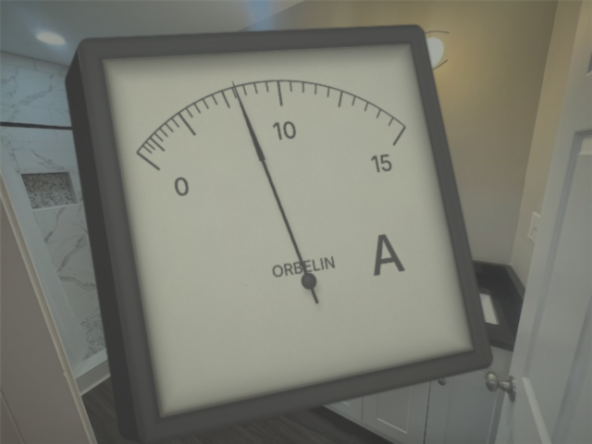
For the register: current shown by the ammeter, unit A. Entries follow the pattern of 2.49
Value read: 8
